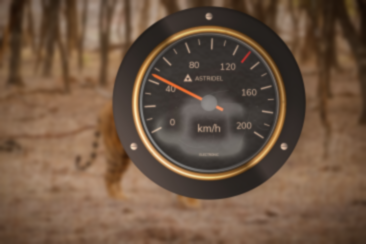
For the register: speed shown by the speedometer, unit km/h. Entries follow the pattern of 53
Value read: 45
